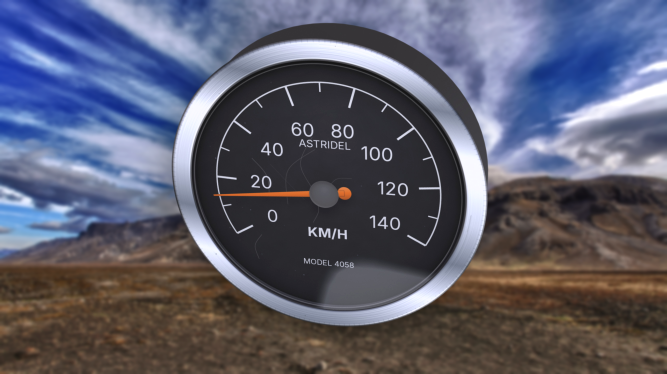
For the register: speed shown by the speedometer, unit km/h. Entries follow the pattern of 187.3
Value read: 15
